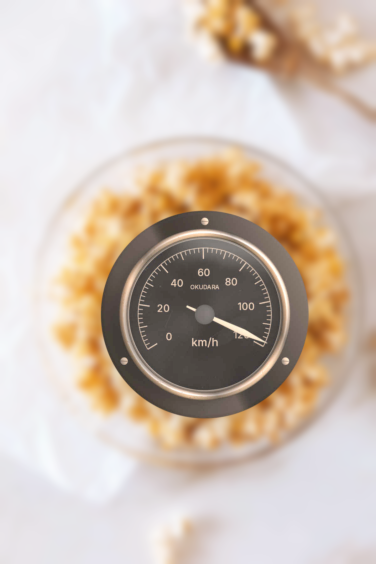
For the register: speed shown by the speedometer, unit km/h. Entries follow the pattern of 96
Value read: 118
